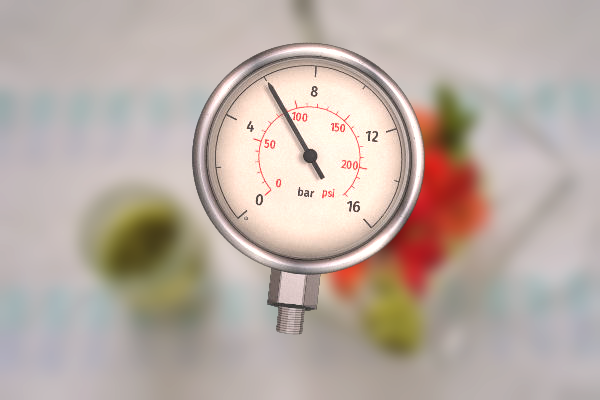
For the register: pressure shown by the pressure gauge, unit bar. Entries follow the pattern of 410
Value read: 6
